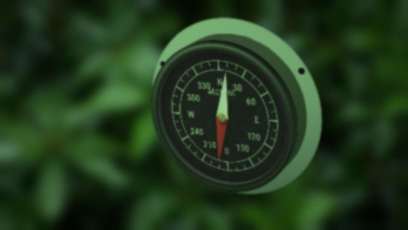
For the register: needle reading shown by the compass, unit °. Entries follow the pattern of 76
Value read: 190
